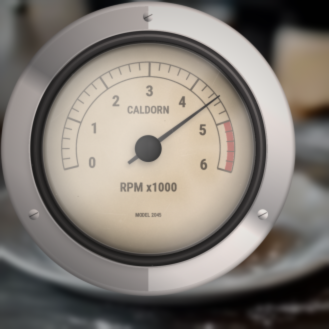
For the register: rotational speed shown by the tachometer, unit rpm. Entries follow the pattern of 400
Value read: 4500
